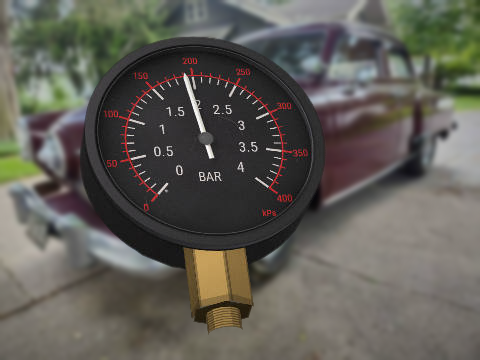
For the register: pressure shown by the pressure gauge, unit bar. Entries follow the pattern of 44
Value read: 1.9
